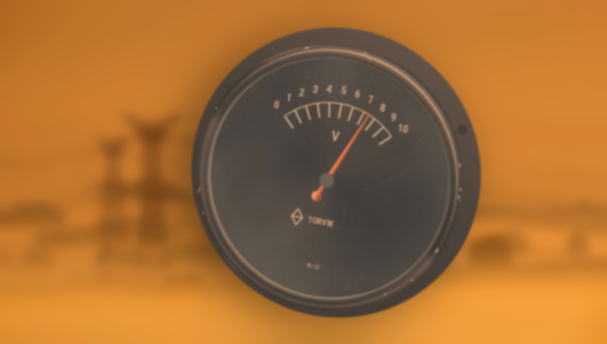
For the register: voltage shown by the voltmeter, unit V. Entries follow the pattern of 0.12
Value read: 7.5
